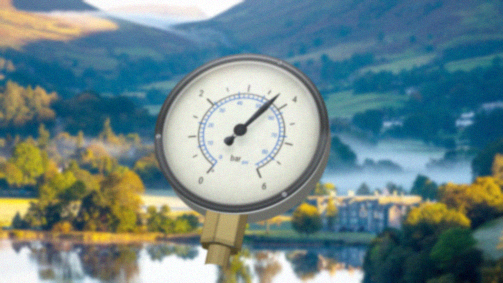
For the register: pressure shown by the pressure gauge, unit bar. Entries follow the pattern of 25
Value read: 3.75
